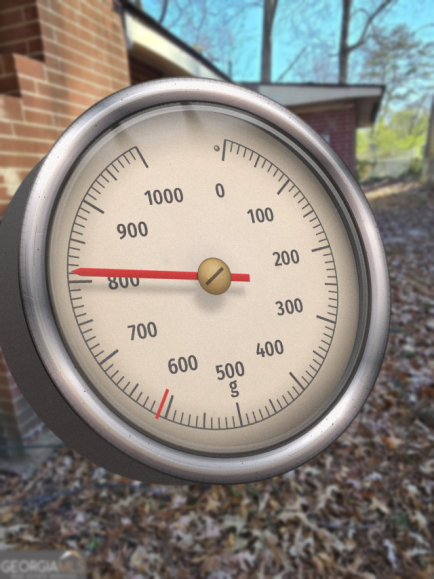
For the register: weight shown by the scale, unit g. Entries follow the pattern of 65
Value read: 810
